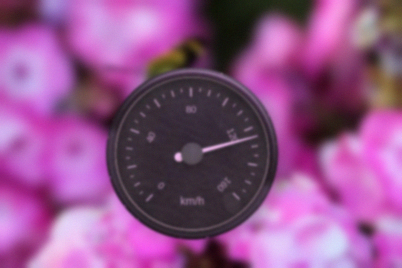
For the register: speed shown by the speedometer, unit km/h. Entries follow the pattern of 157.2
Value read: 125
